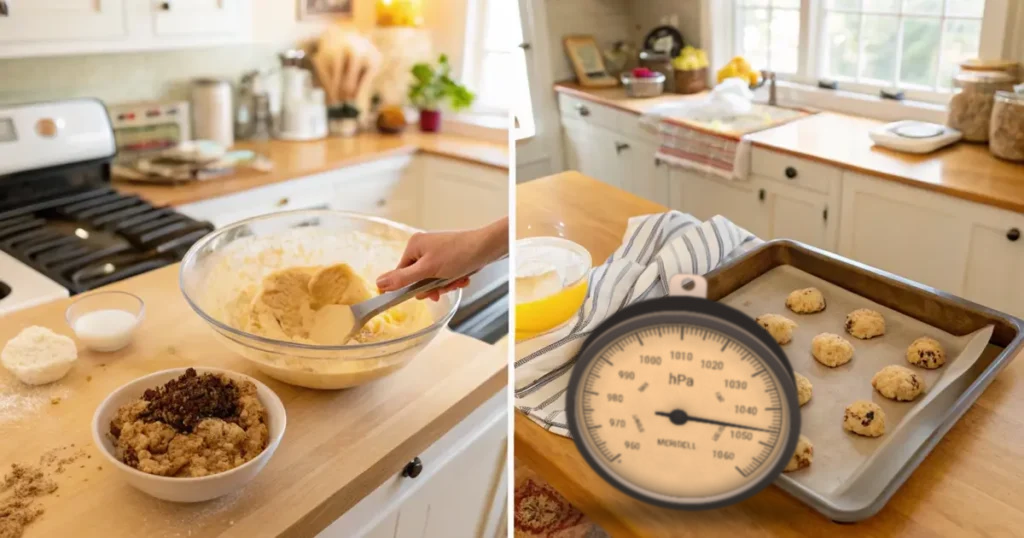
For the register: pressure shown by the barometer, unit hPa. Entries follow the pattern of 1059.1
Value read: 1045
